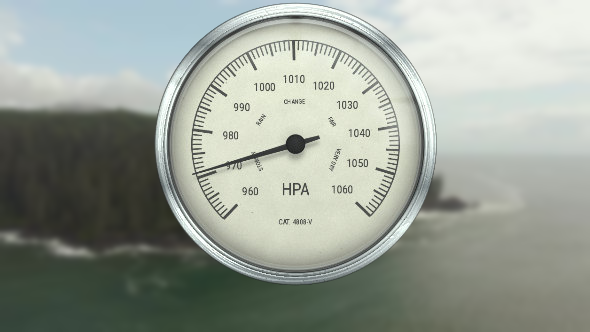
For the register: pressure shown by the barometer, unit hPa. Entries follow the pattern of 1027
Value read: 971
